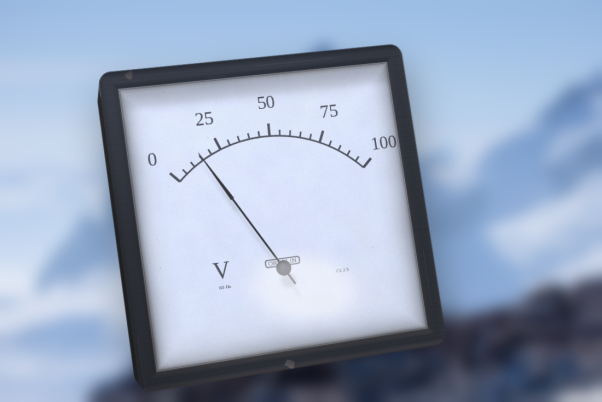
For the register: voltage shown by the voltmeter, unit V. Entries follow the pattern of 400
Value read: 15
